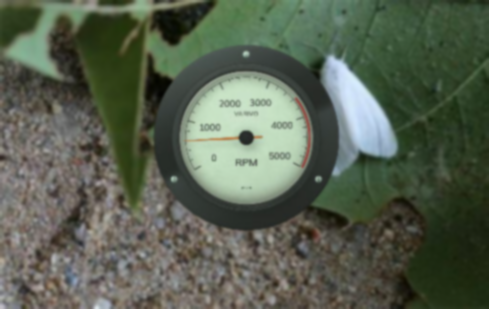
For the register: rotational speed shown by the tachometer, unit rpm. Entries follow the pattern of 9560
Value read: 600
